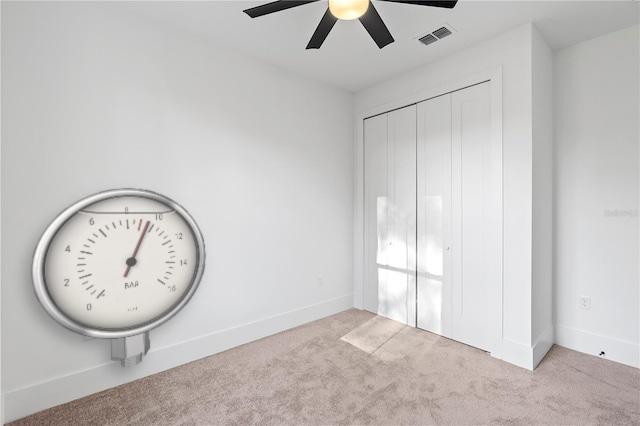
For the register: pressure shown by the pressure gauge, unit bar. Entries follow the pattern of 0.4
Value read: 9.5
